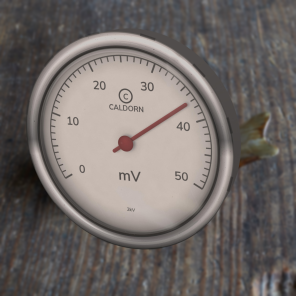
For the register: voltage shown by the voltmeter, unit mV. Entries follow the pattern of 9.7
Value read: 37
